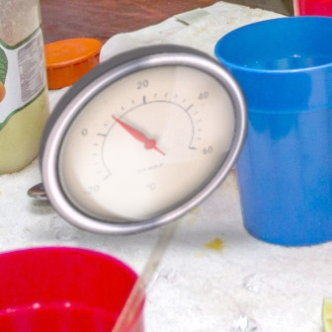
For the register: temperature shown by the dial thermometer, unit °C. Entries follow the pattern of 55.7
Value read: 8
